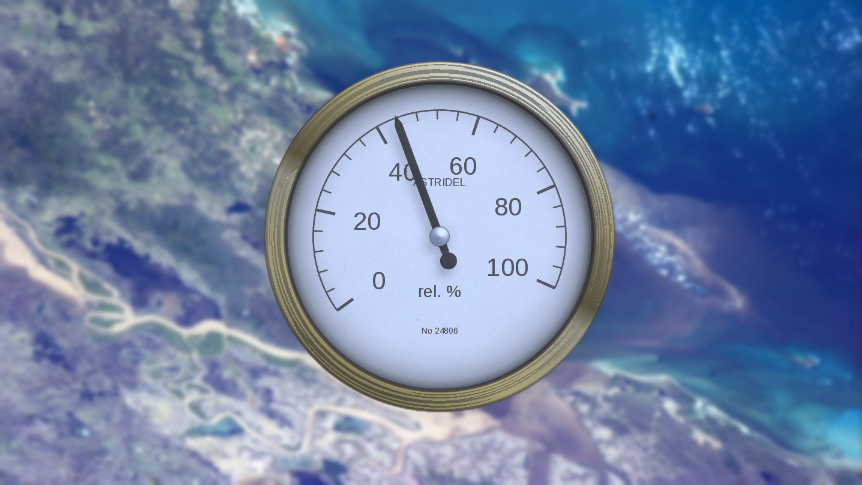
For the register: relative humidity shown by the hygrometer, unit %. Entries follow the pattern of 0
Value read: 44
